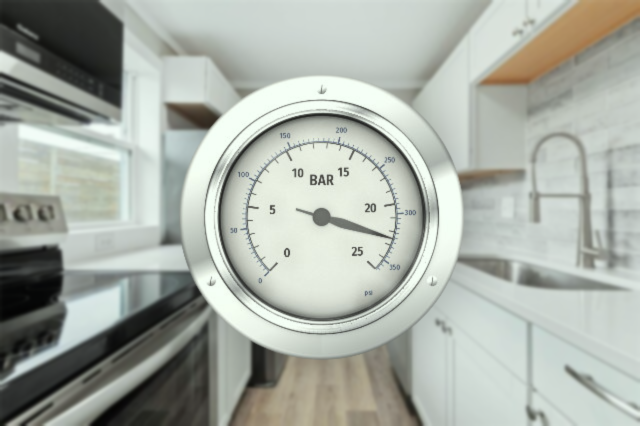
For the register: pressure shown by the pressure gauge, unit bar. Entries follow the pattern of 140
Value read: 22.5
